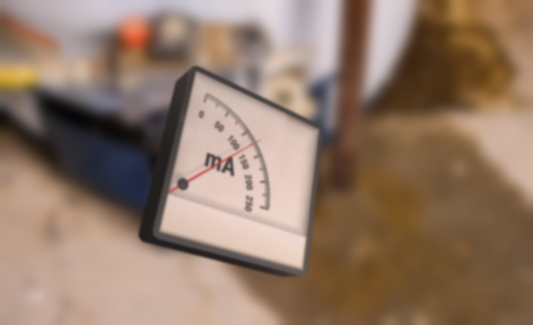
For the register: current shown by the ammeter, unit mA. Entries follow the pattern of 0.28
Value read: 125
